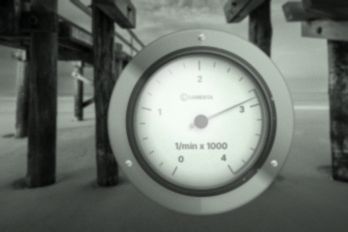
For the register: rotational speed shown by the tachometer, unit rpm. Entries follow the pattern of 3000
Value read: 2900
